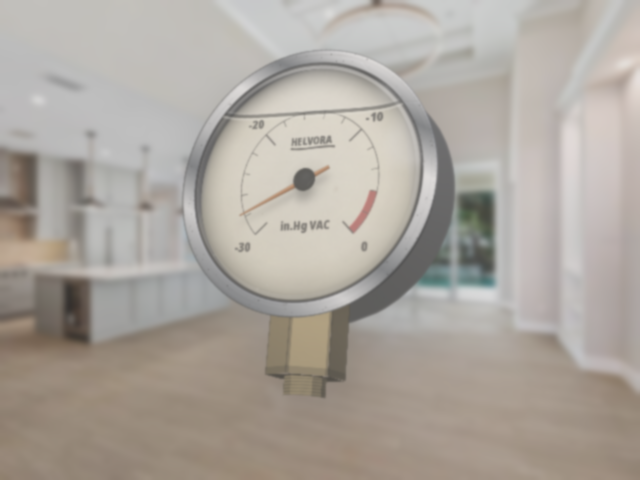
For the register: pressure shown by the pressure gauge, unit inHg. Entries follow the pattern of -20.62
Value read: -28
